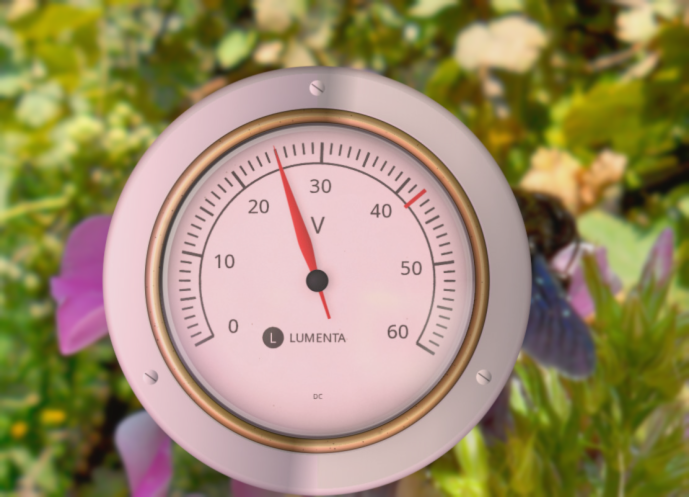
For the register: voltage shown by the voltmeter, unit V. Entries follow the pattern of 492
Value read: 25
